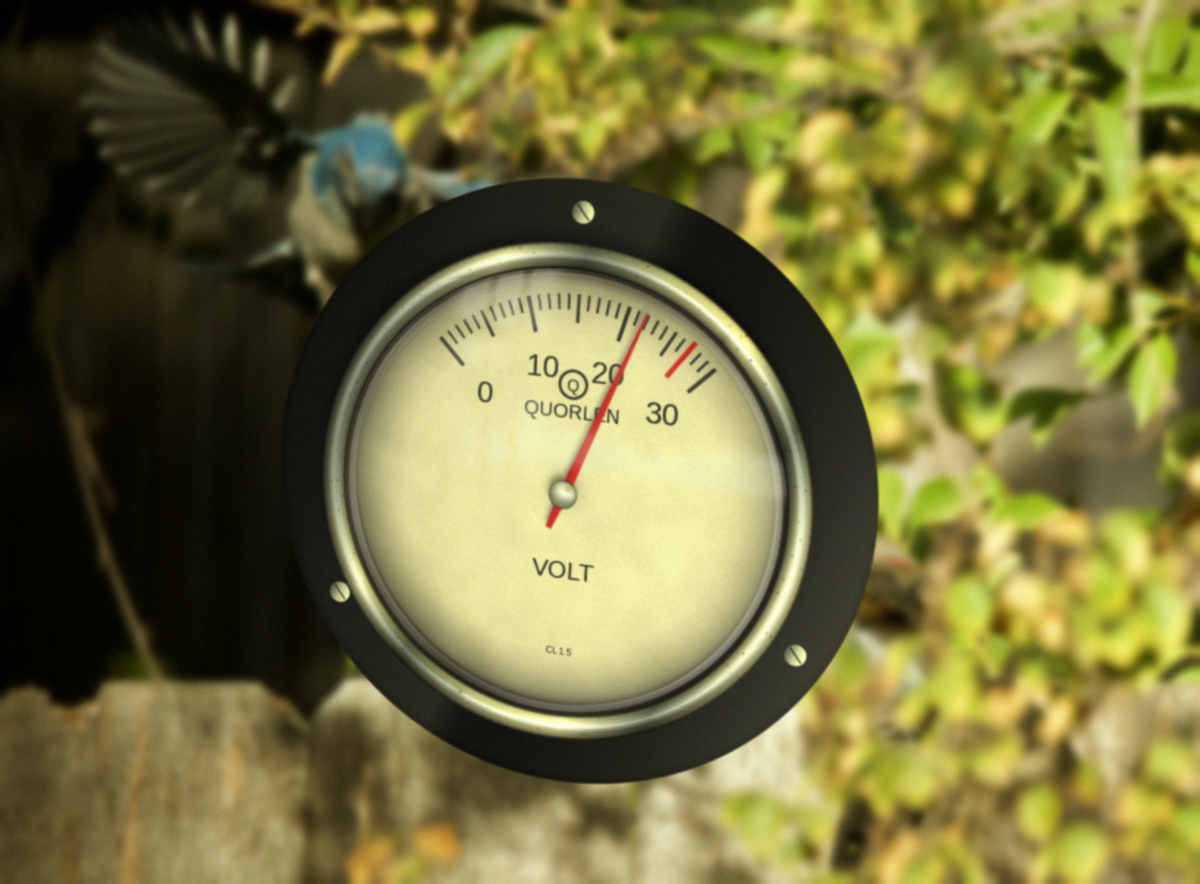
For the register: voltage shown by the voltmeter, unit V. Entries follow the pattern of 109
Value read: 22
